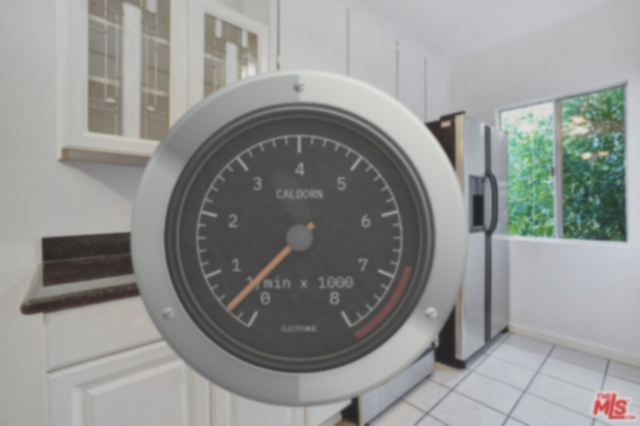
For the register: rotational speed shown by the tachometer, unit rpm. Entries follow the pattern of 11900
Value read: 400
